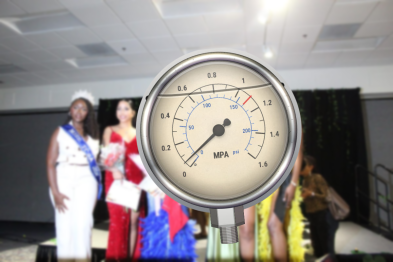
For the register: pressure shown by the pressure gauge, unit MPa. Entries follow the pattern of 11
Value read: 0.05
